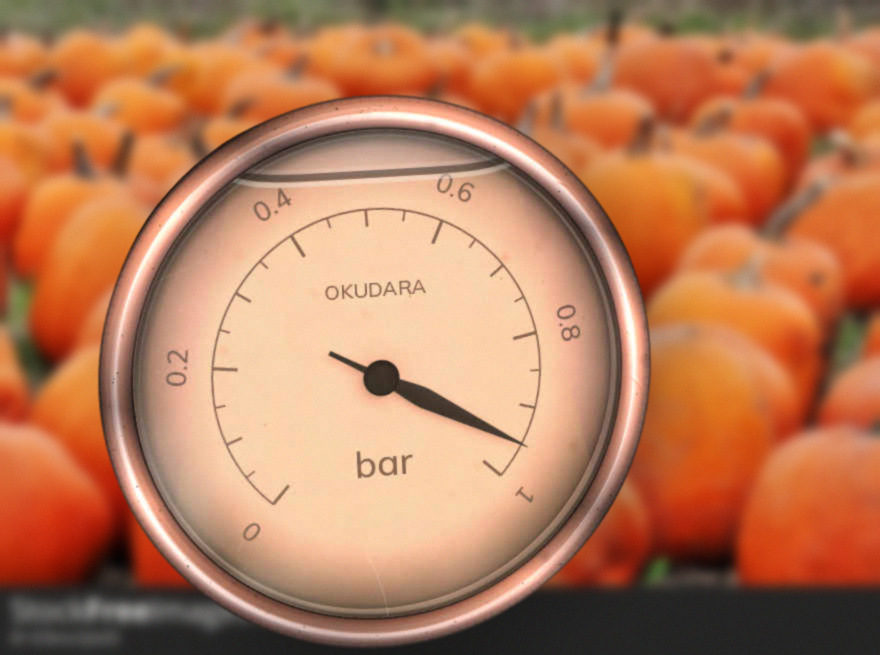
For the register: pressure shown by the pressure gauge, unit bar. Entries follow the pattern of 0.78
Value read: 0.95
